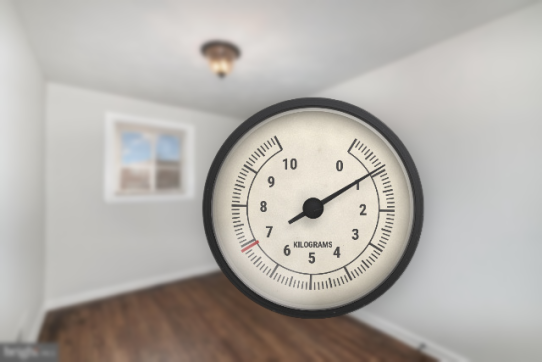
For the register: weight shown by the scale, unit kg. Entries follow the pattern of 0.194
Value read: 0.9
